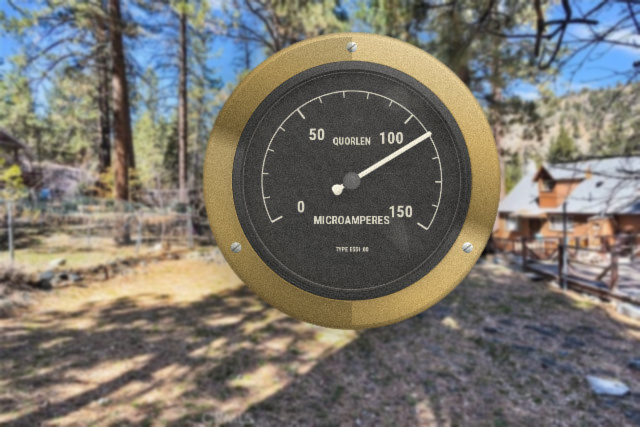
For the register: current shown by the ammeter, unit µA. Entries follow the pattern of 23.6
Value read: 110
